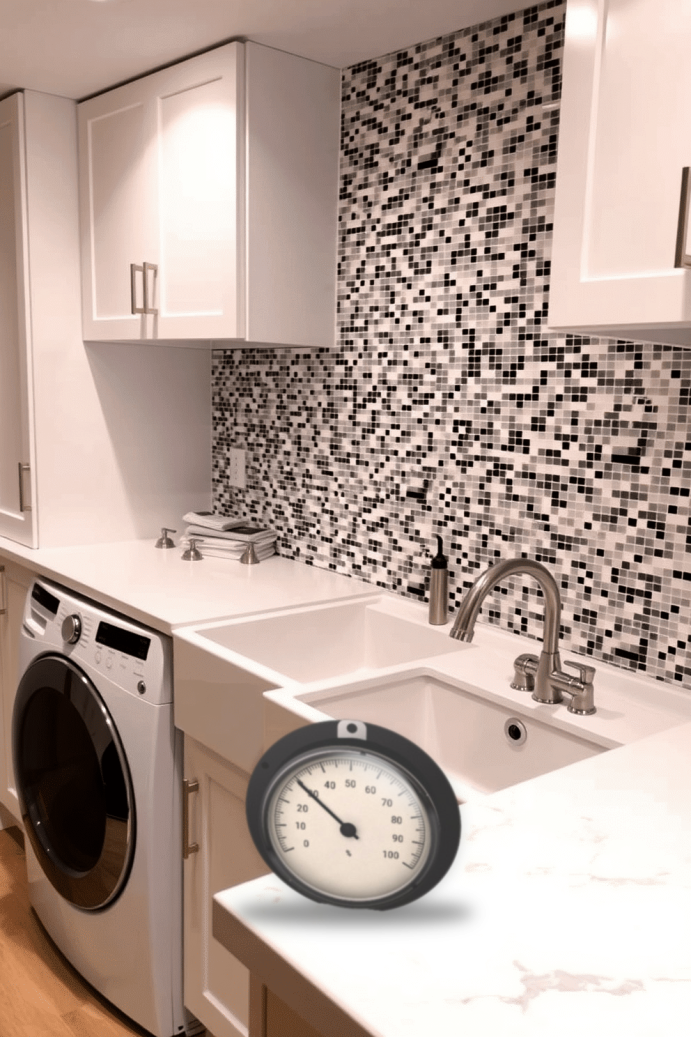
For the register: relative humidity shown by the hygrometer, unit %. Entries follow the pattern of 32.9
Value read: 30
